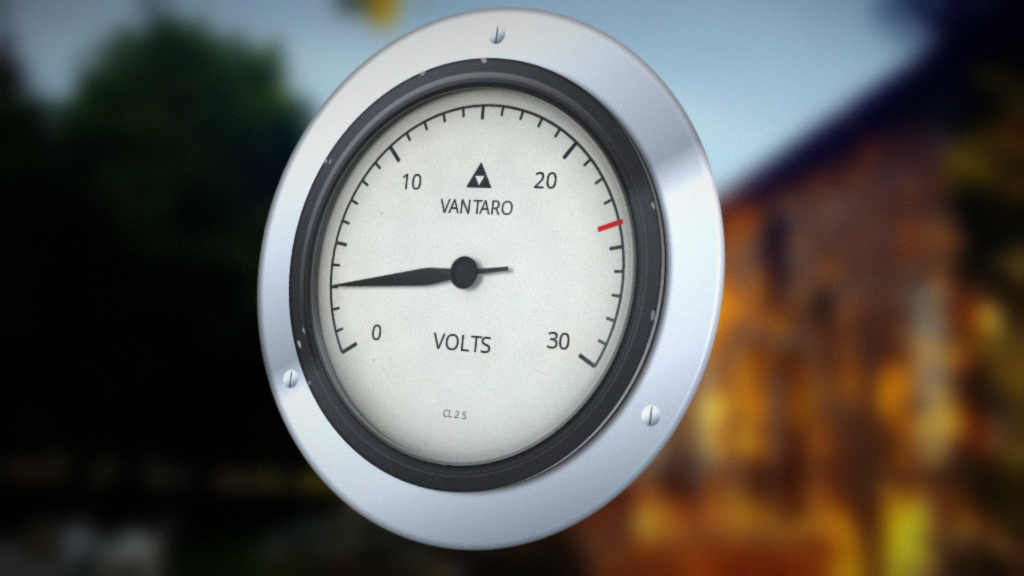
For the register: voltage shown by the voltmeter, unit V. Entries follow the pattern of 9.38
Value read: 3
